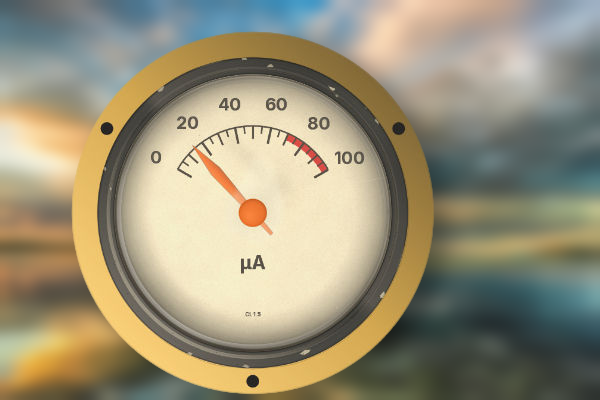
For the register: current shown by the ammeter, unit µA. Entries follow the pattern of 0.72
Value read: 15
